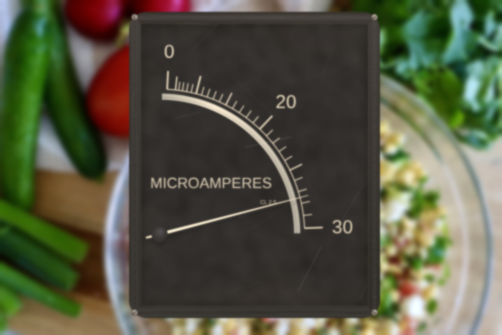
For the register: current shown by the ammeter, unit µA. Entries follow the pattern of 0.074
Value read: 27.5
